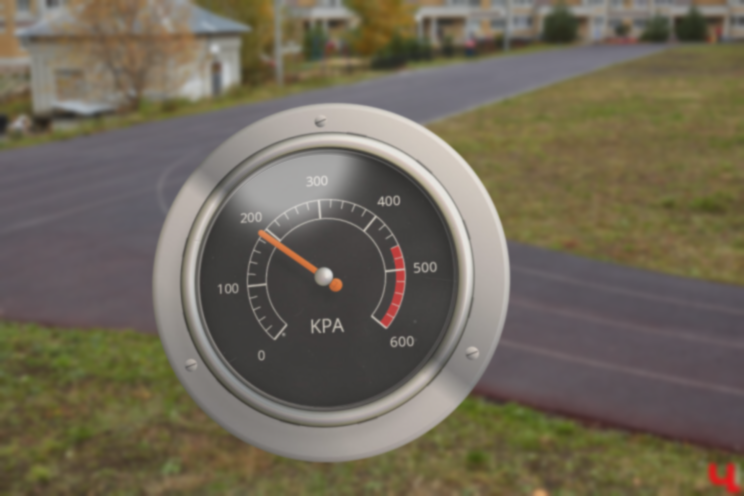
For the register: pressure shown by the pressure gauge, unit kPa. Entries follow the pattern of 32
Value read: 190
